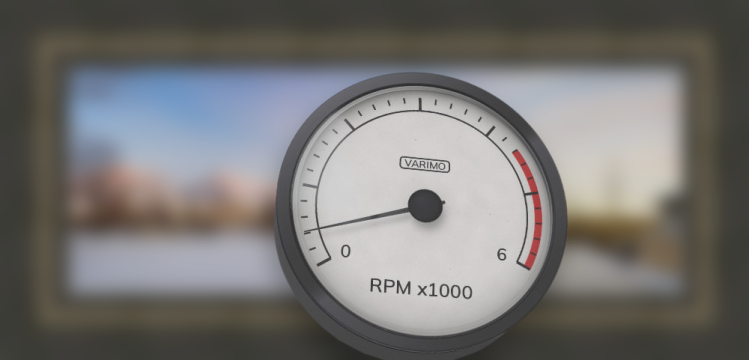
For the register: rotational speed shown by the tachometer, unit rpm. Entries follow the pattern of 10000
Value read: 400
